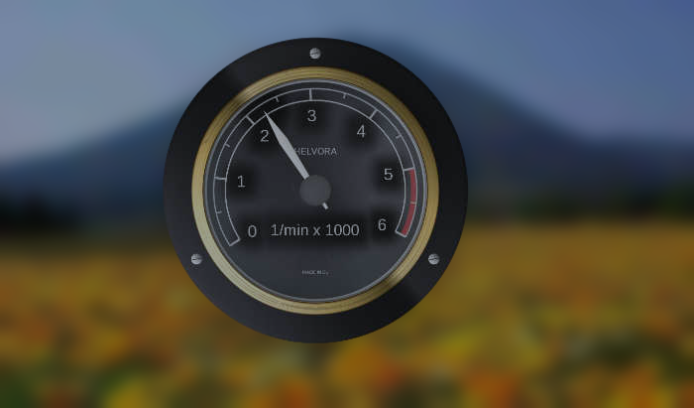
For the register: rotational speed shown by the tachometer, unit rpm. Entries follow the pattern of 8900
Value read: 2250
